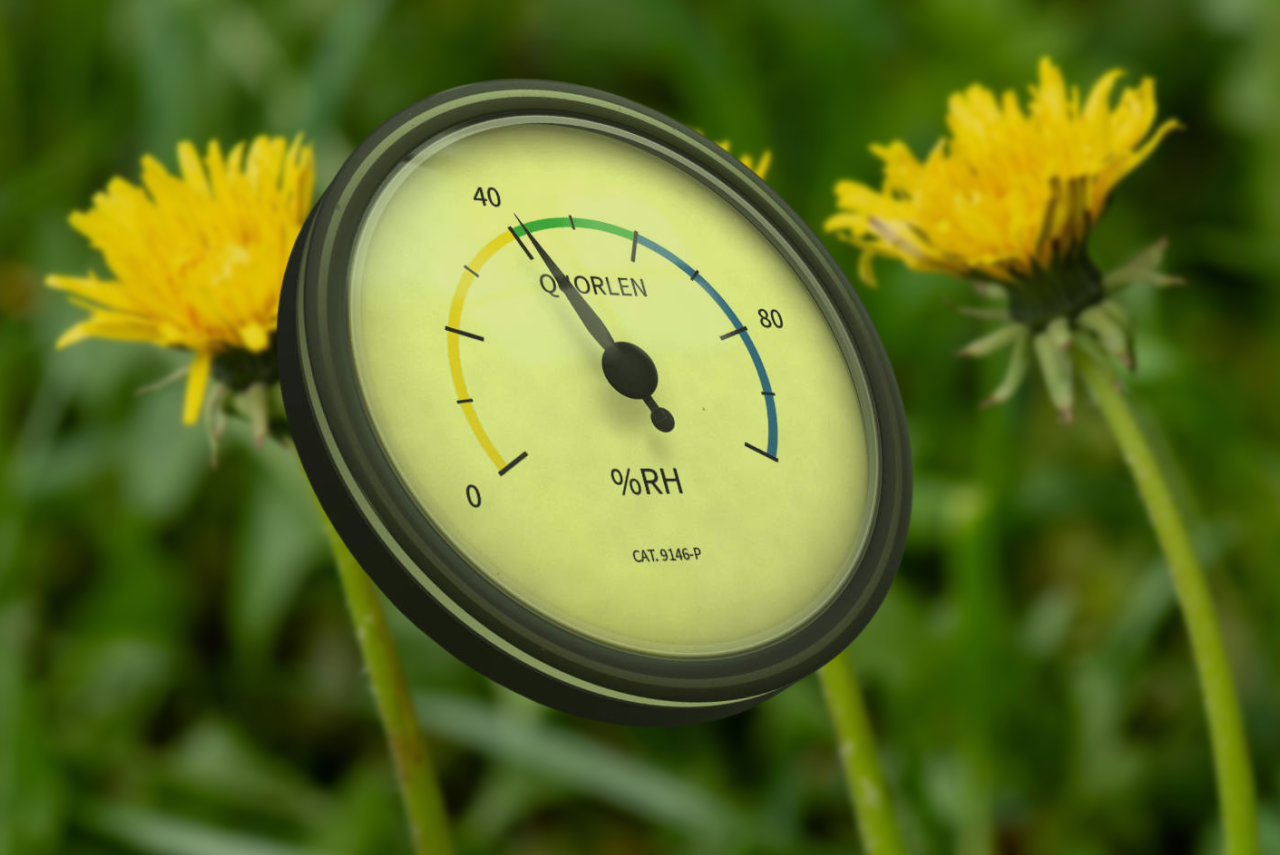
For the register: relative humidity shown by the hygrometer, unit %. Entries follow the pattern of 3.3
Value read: 40
